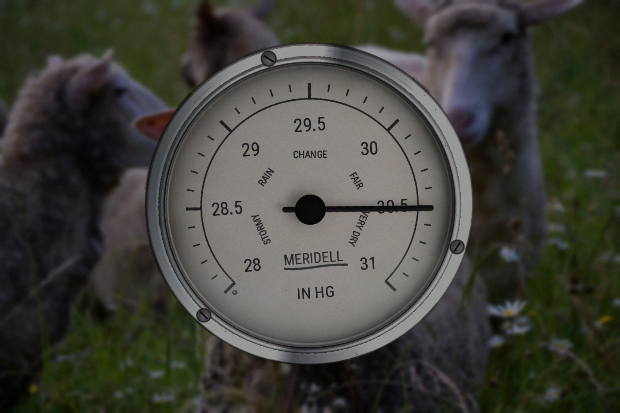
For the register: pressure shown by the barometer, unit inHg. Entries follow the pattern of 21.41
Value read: 30.5
